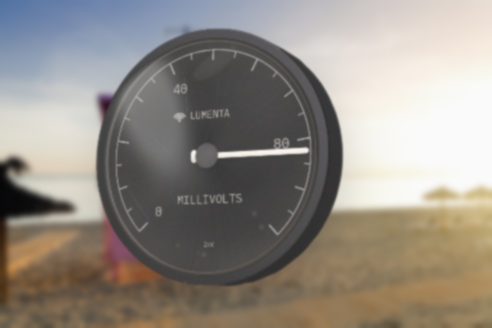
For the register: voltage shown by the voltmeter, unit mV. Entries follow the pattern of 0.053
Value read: 82.5
